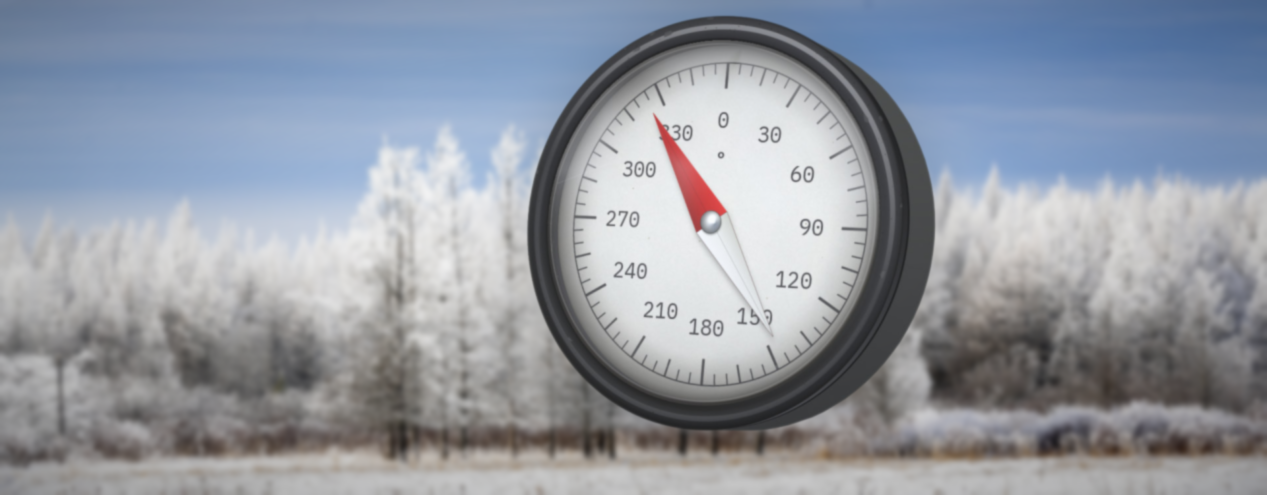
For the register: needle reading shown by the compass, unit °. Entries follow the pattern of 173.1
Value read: 325
